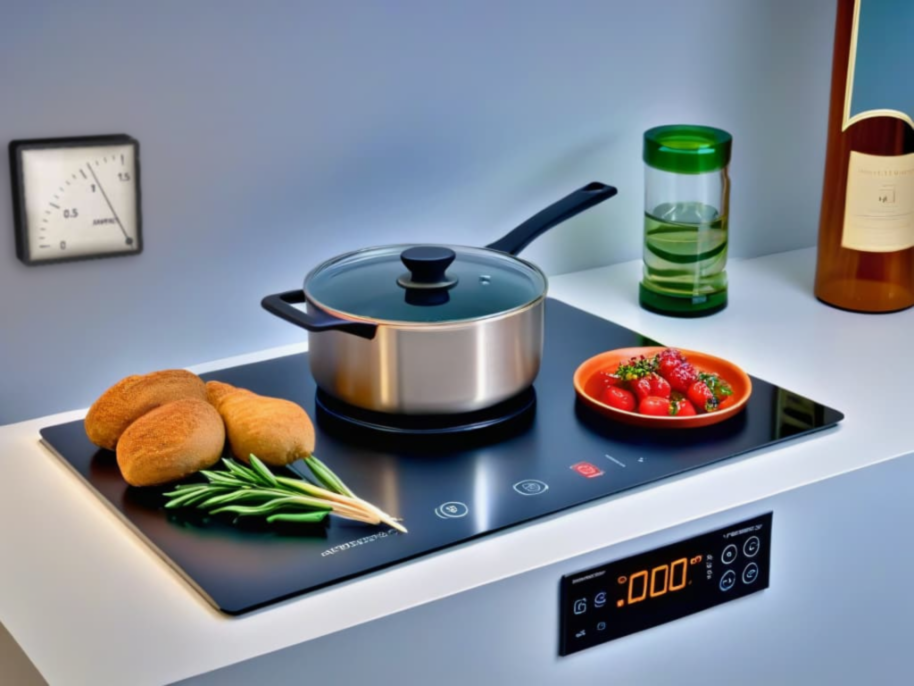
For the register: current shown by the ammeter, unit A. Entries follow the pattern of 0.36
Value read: 1.1
